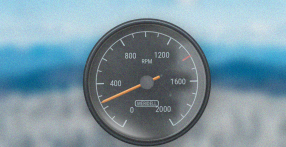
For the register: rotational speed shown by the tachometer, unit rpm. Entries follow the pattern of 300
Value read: 250
